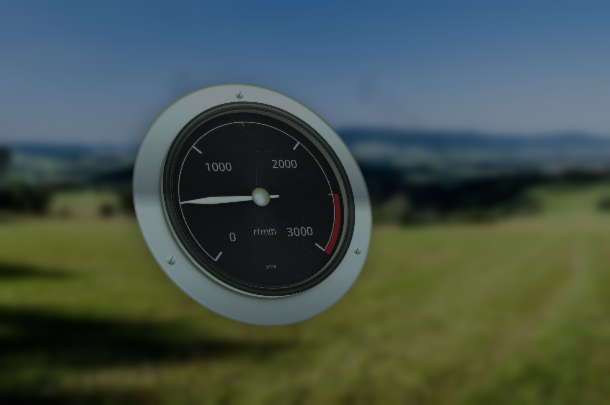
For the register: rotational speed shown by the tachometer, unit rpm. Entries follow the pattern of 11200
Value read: 500
